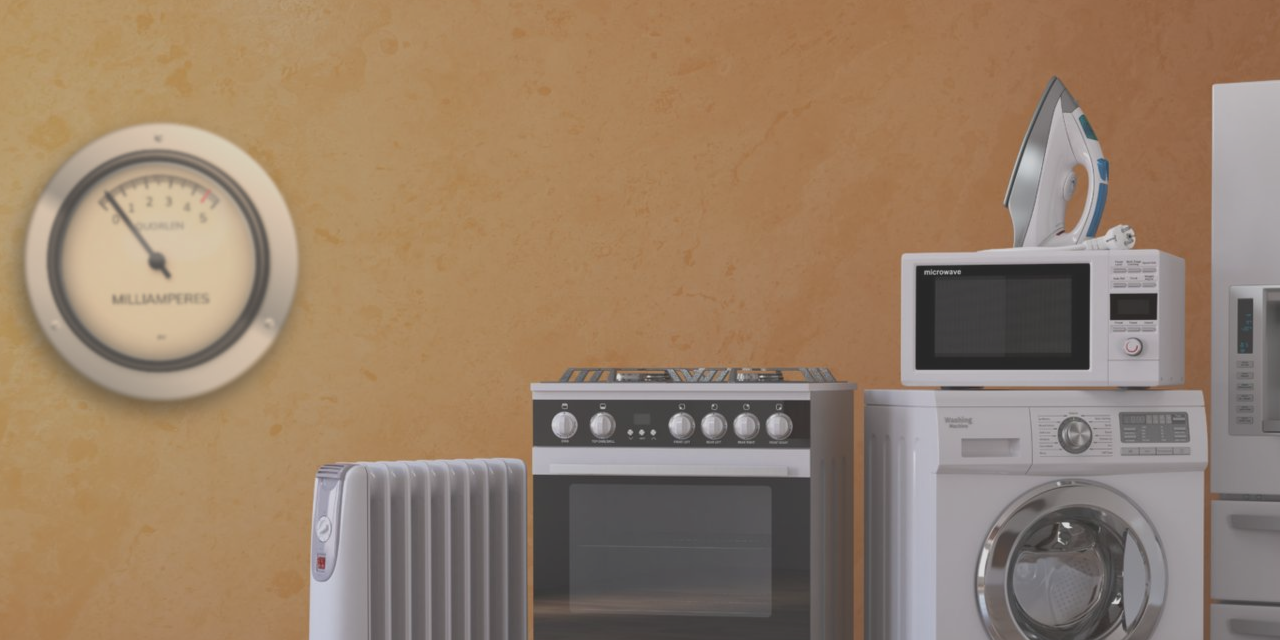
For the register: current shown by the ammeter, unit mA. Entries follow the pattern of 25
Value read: 0.5
